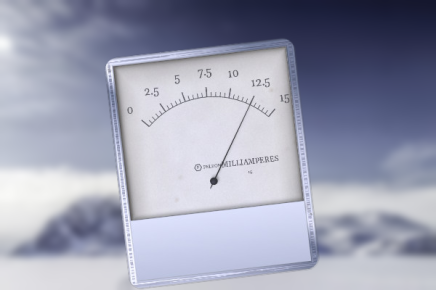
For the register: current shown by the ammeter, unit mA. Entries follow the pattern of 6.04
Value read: 12.5
